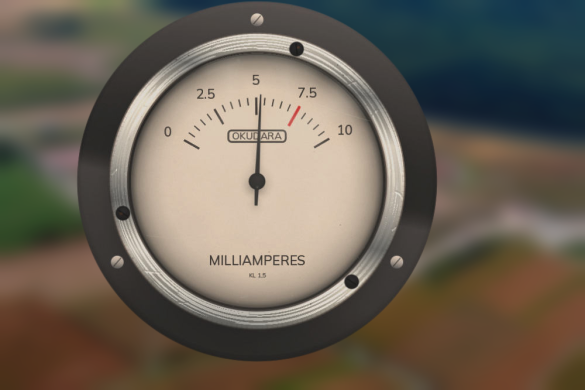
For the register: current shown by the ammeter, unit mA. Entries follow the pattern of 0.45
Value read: 5.25
